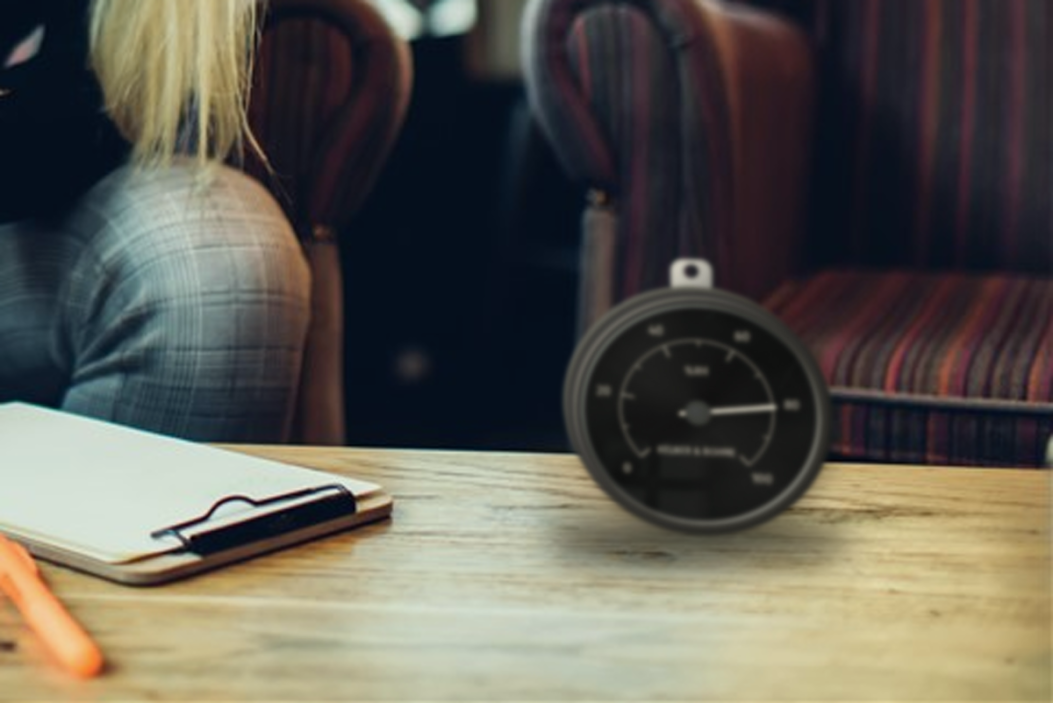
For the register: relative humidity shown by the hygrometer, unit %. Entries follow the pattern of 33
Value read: 80
